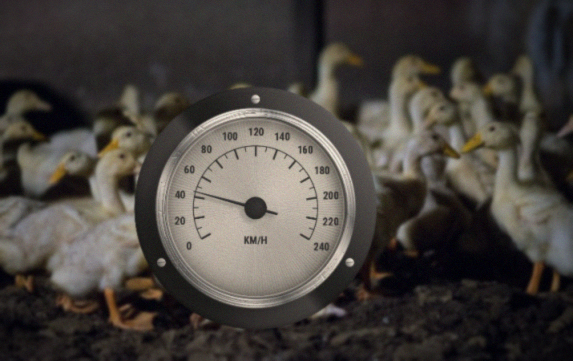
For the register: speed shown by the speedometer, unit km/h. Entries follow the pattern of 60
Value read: 45
